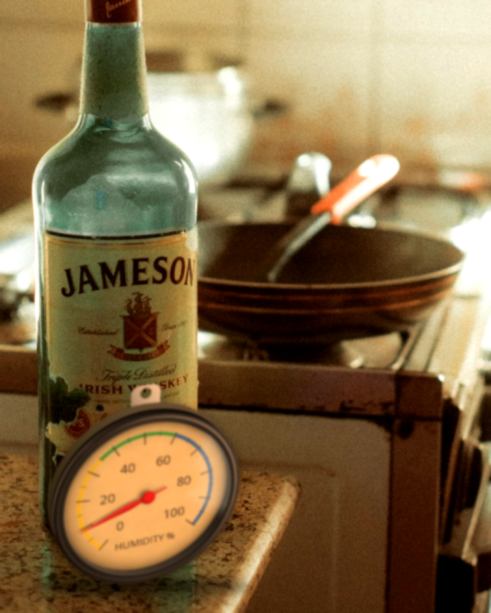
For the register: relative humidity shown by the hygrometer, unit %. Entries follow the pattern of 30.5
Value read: 10
